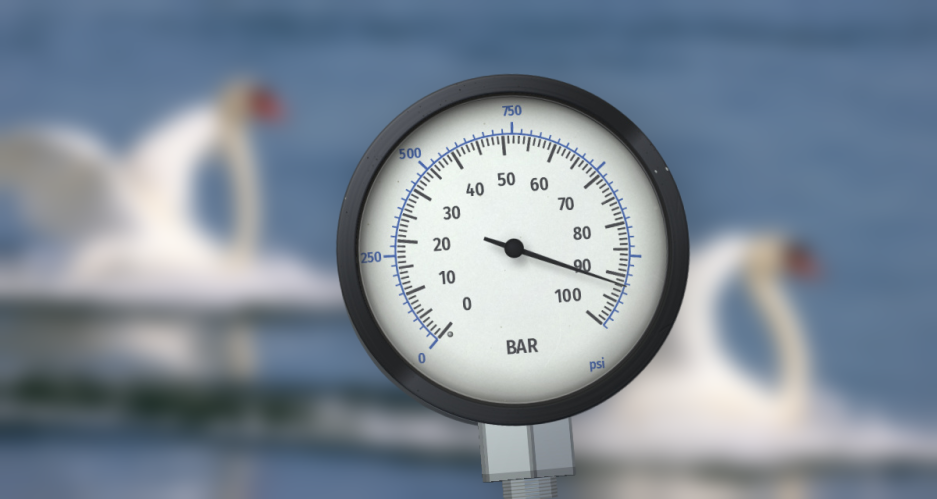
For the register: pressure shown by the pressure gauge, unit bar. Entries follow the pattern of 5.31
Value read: 92
